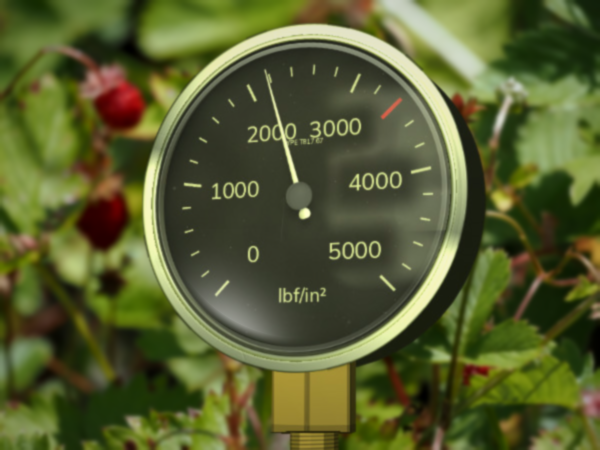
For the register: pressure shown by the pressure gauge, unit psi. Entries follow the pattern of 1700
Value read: 2200
